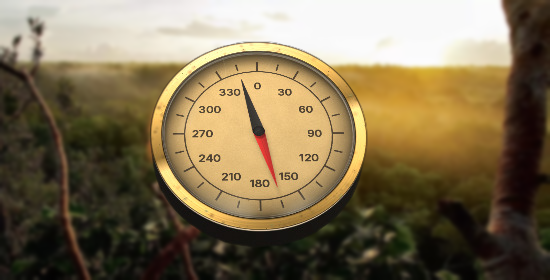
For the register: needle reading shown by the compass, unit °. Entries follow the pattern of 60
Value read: 165
